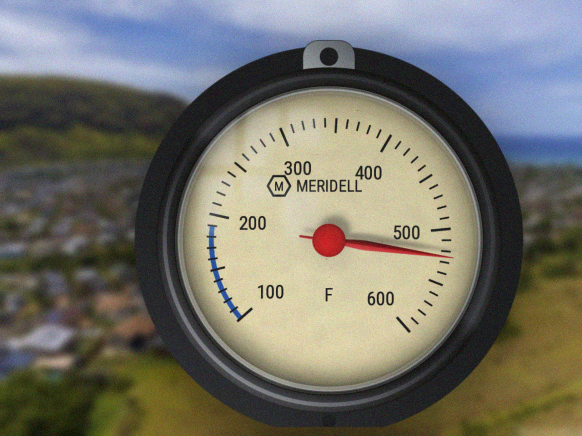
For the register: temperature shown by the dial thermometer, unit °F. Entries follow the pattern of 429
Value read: 525
